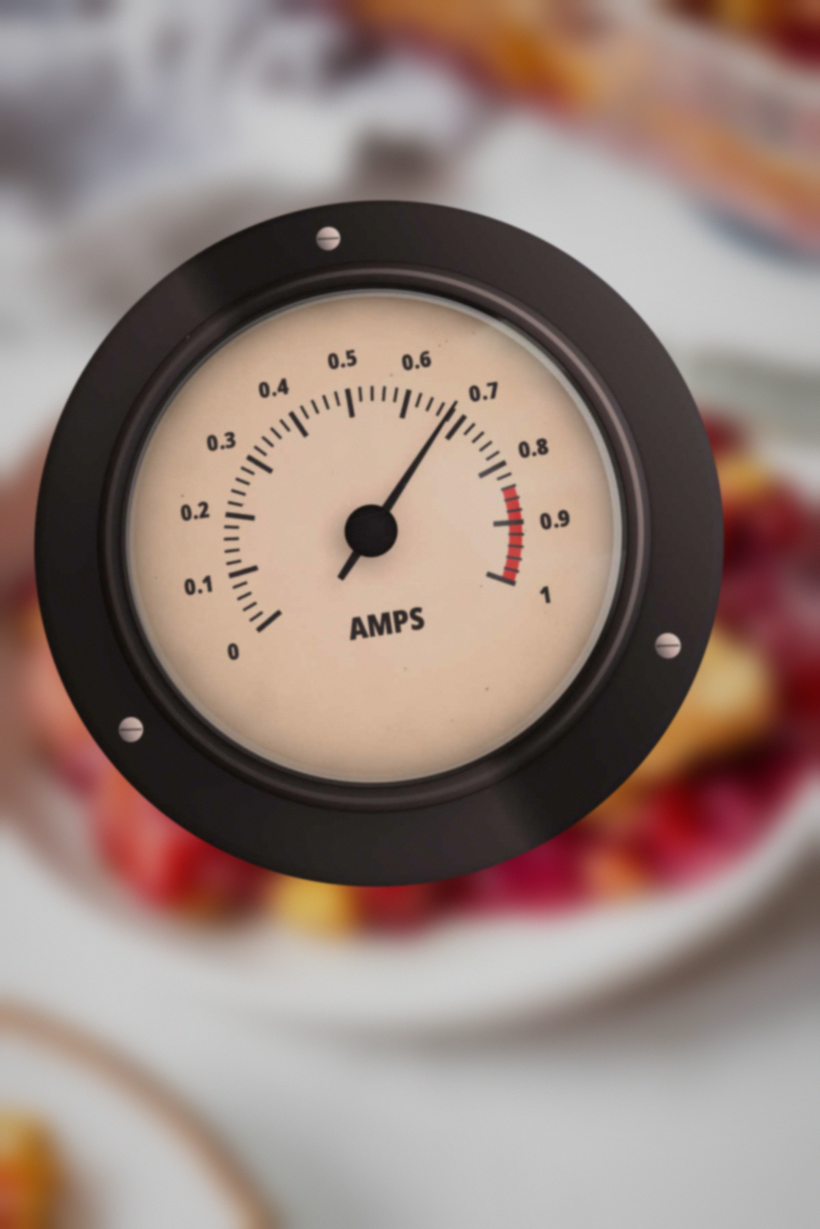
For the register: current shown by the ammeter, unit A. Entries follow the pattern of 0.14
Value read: 0.68
